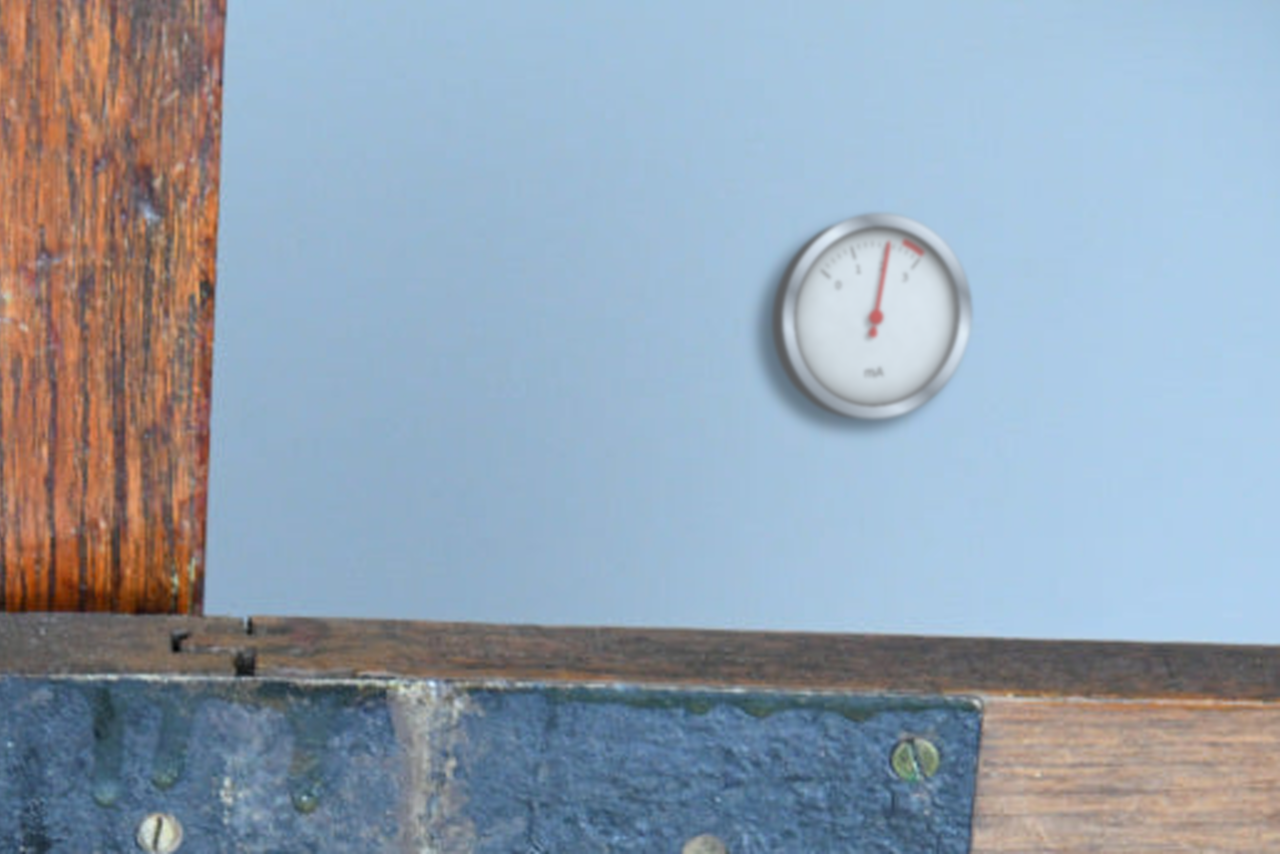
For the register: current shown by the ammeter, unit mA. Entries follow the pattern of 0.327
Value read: 2
